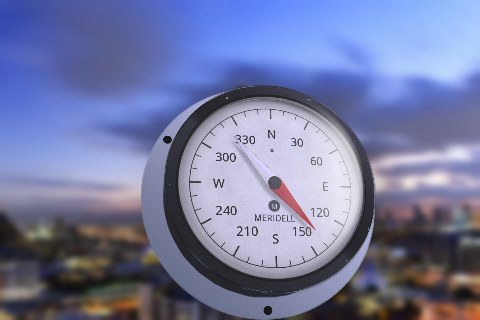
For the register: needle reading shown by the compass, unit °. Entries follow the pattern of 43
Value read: 140
